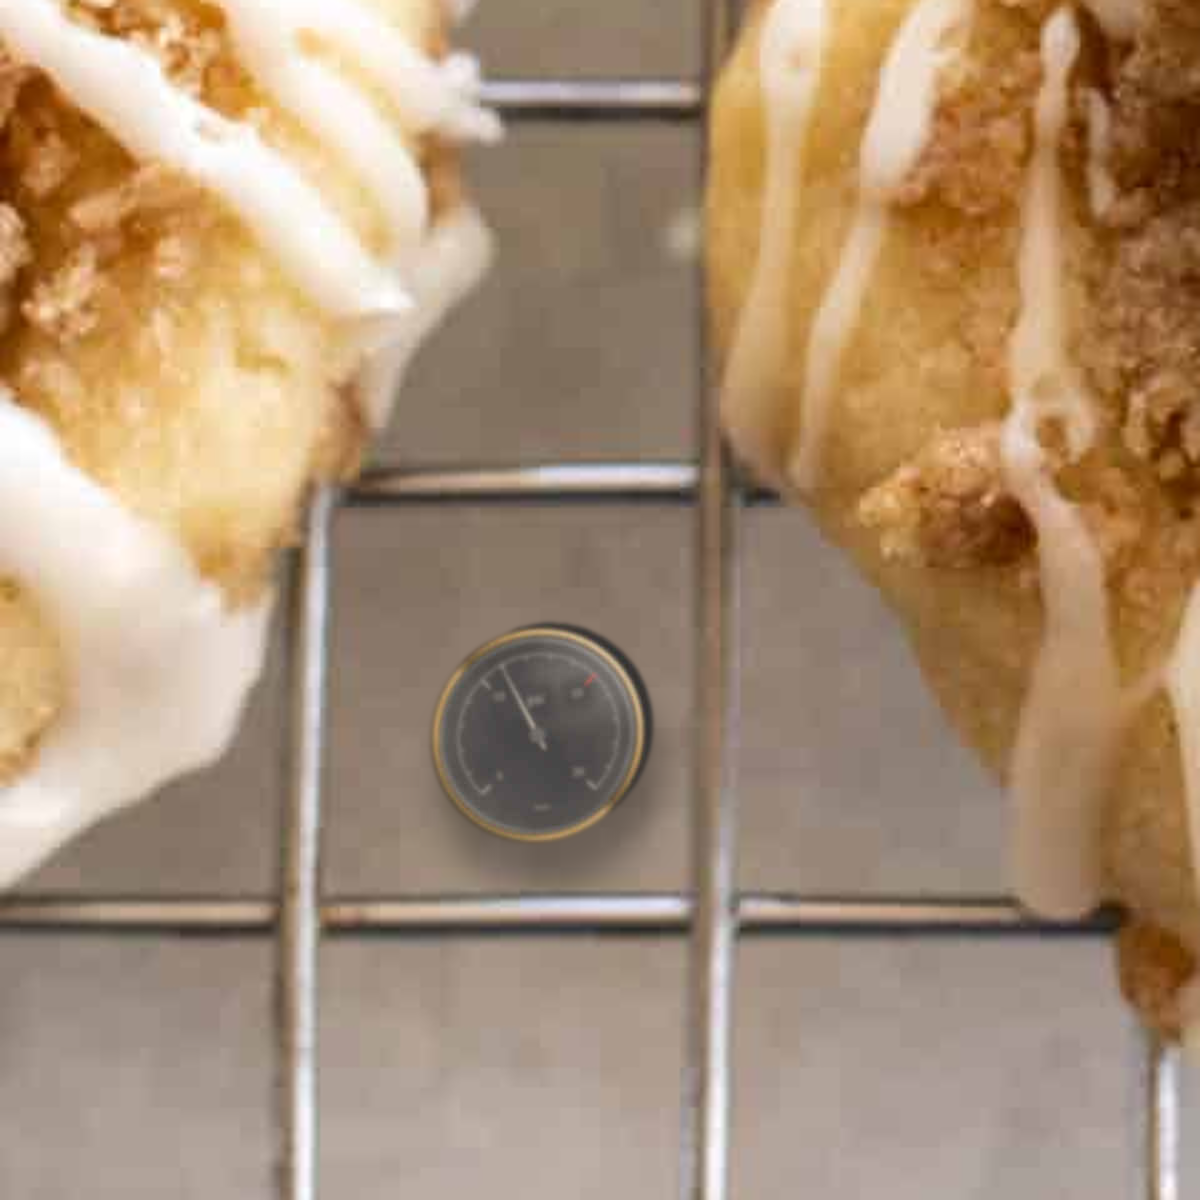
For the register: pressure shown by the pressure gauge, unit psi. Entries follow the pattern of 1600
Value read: 12
